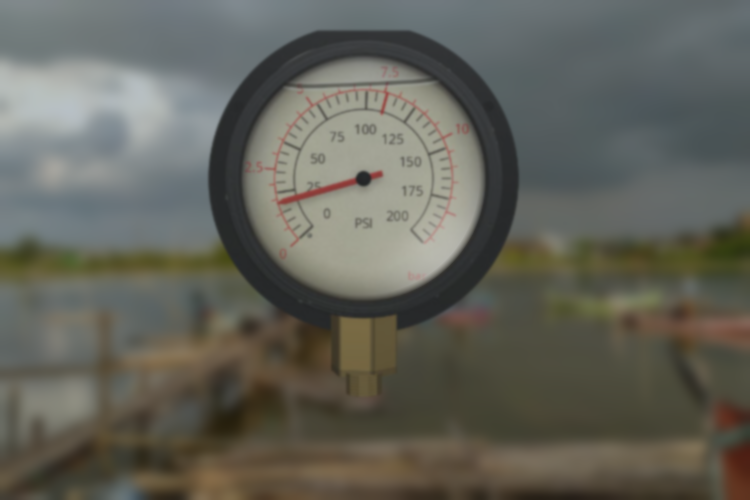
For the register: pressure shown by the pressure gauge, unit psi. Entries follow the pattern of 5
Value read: 20
